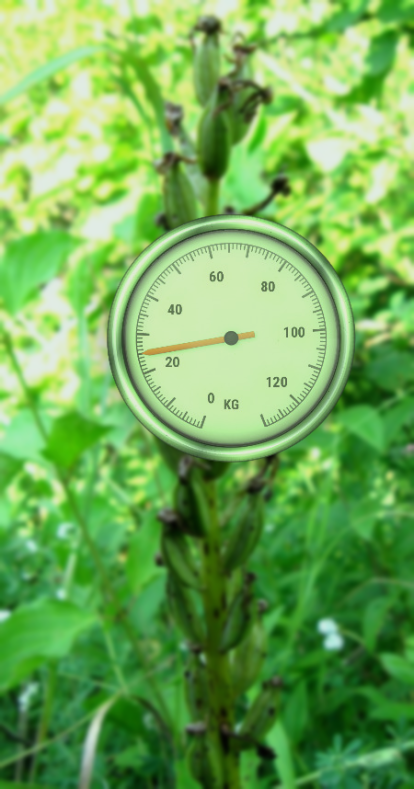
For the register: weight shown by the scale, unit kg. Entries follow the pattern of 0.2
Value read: 25
